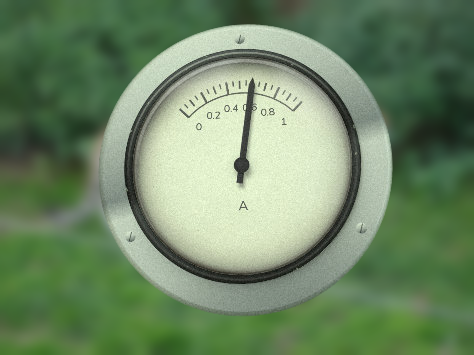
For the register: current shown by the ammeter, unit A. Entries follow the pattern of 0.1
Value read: 0.6
